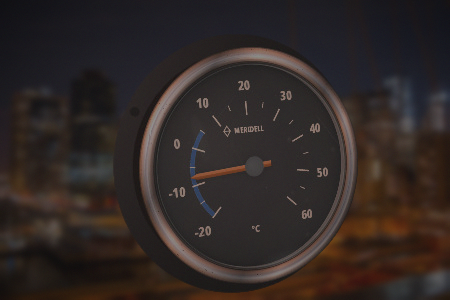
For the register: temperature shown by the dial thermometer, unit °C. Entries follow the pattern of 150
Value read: -7.5
